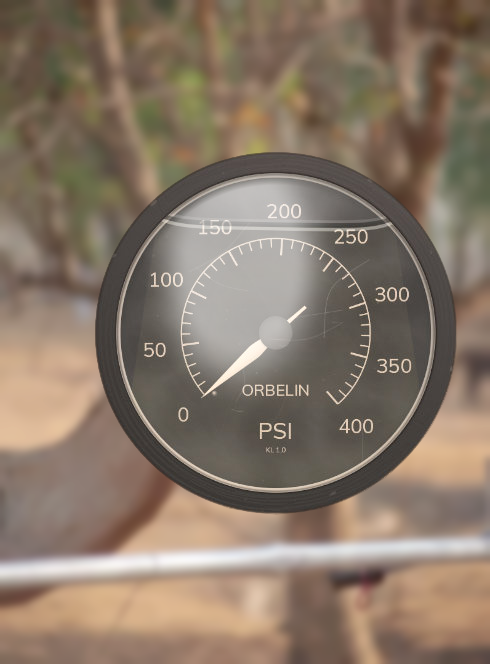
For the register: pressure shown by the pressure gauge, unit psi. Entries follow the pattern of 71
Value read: 0
